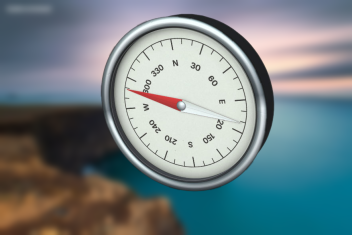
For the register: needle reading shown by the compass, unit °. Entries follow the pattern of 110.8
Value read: 290
